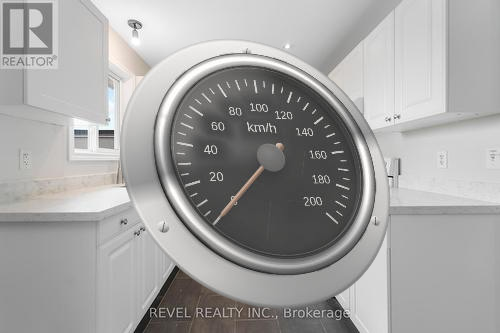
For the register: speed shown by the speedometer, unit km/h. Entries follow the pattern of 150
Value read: 0
